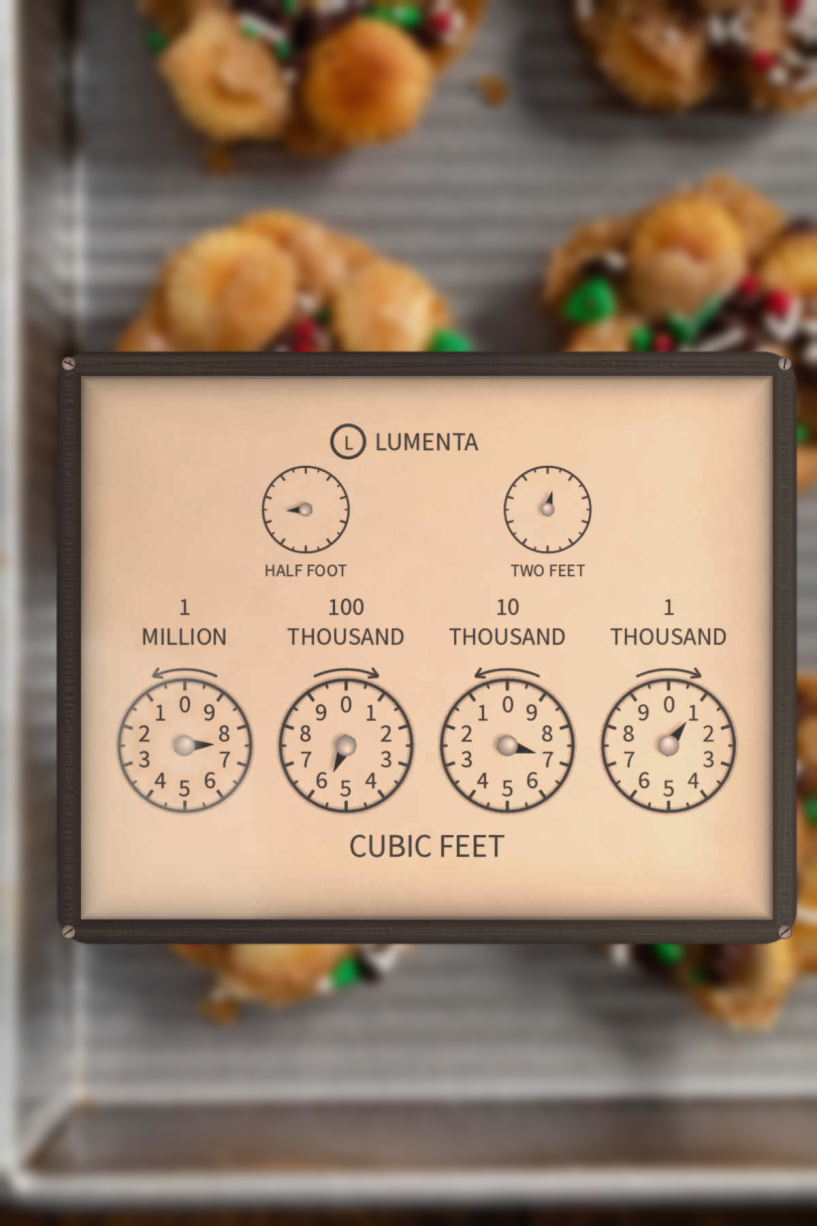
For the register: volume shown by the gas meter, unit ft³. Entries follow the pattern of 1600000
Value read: 757100
